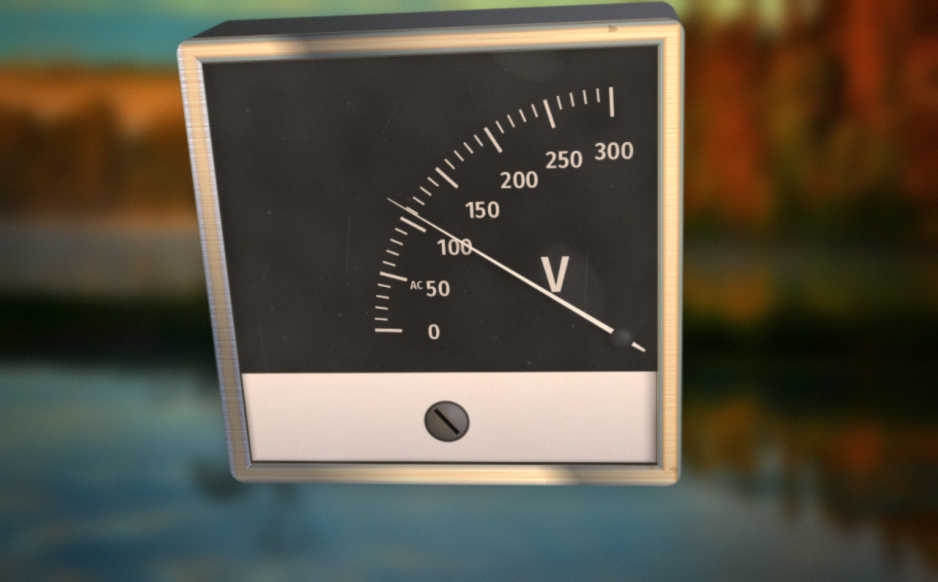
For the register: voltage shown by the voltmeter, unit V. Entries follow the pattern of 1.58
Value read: 110
